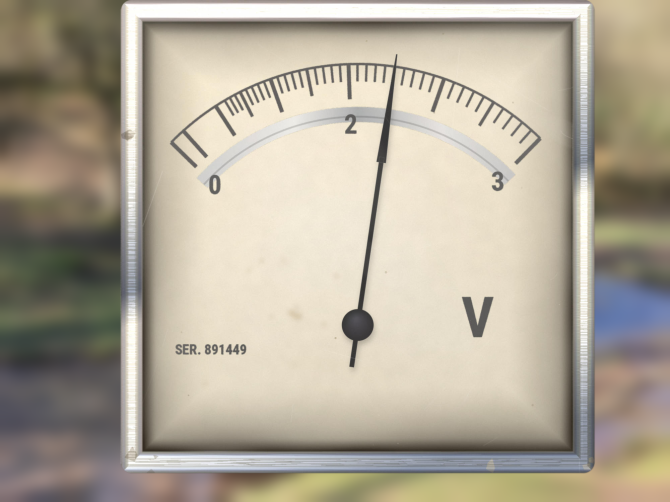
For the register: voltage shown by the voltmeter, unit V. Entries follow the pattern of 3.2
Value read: 2.25
